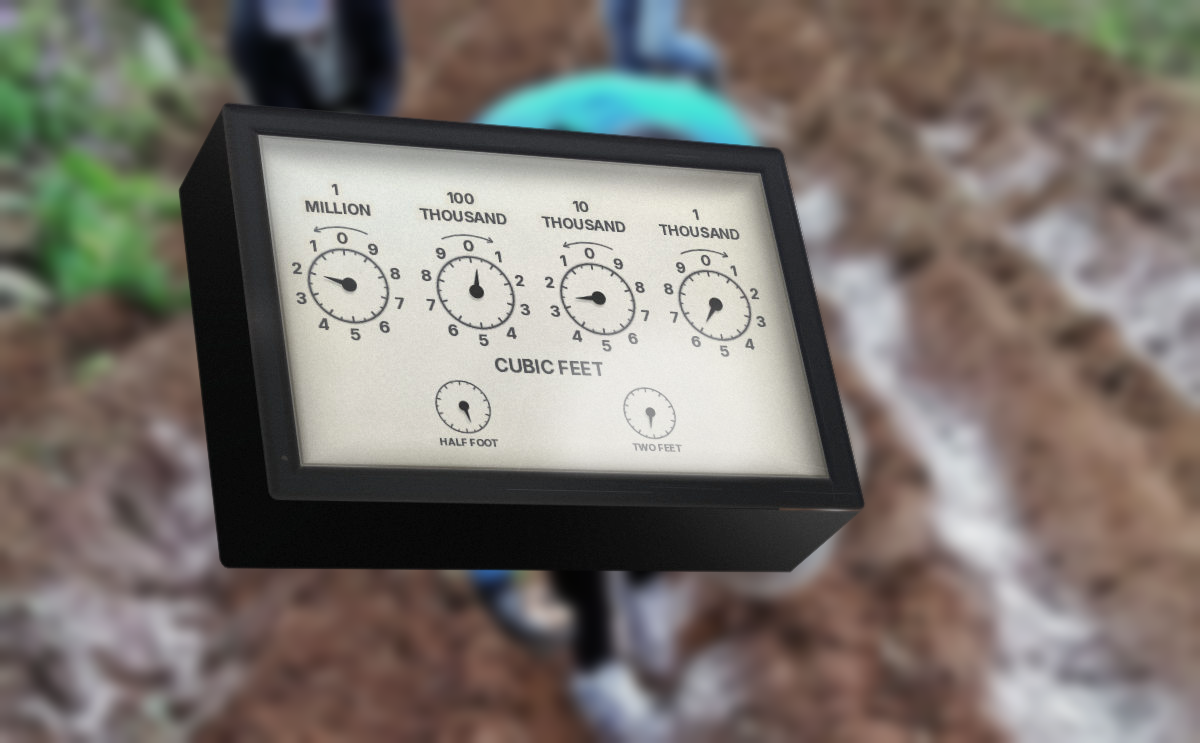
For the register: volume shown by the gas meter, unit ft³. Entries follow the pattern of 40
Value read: 202600
